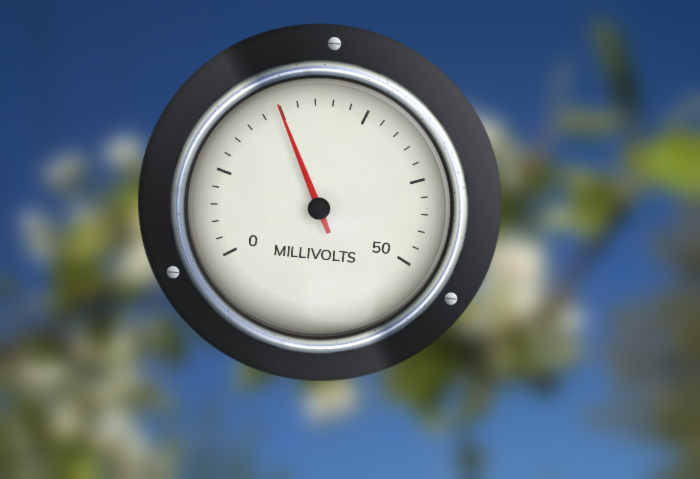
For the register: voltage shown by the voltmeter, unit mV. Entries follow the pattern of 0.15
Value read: 20
